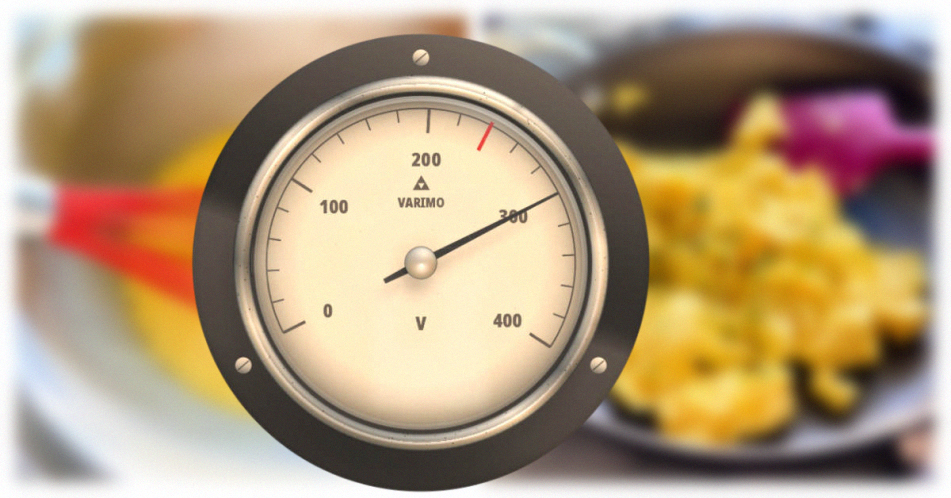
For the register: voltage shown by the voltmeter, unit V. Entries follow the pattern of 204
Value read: 300
